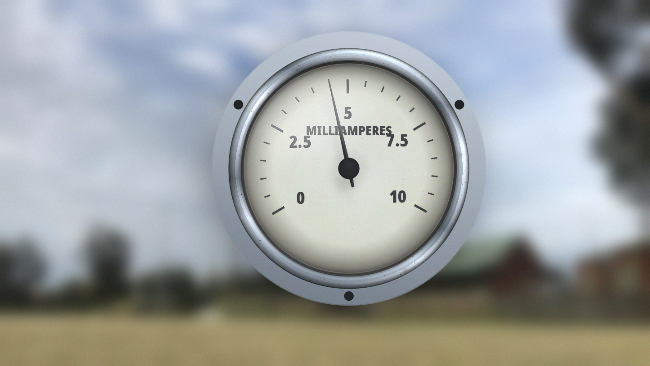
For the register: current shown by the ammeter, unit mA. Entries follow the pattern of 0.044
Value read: 4.5
